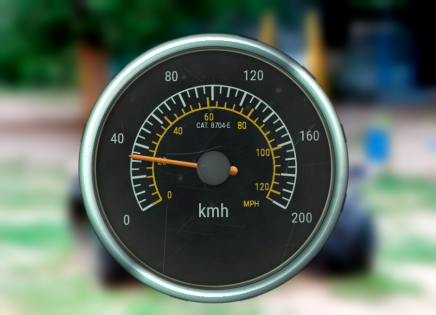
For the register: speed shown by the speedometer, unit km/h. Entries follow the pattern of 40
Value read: 32.5
